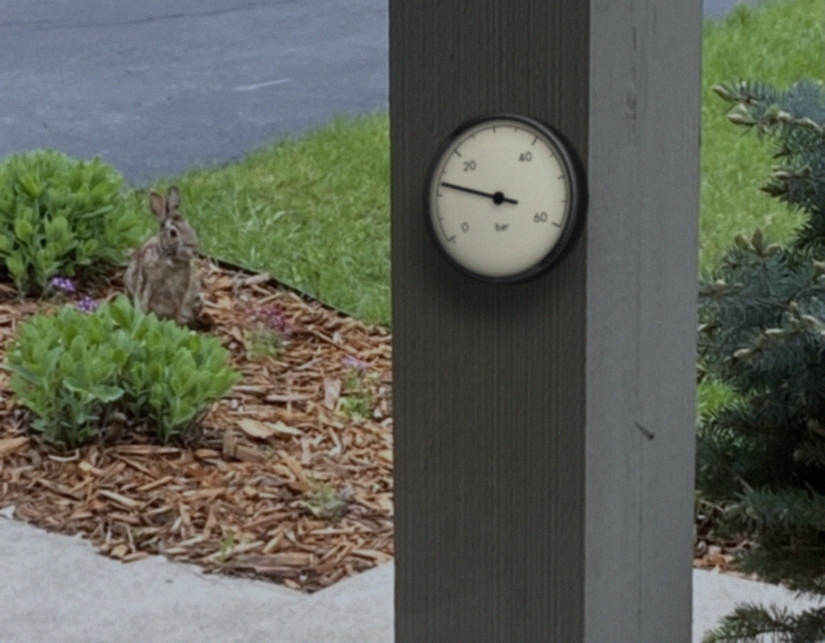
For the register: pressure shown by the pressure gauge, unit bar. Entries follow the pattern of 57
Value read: 12.5
